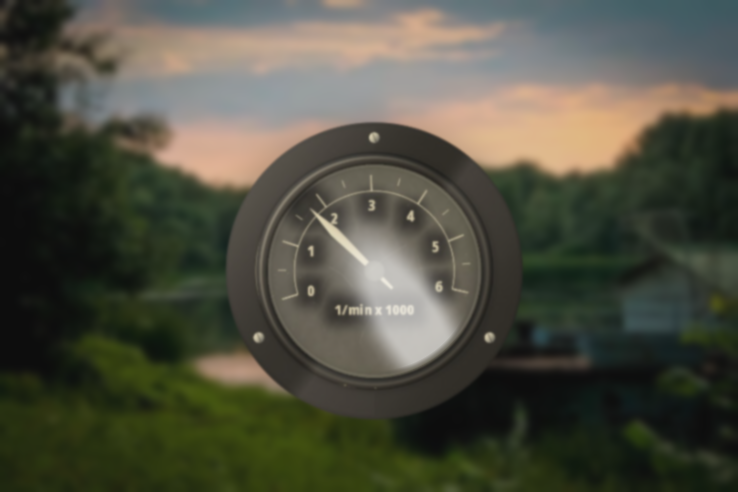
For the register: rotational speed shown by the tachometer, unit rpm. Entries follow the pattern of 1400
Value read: 1750
